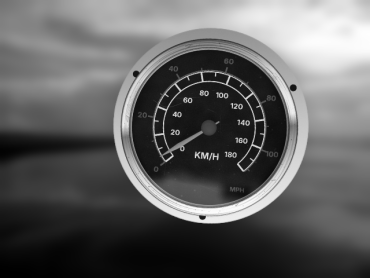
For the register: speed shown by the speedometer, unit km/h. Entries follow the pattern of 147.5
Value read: 5
